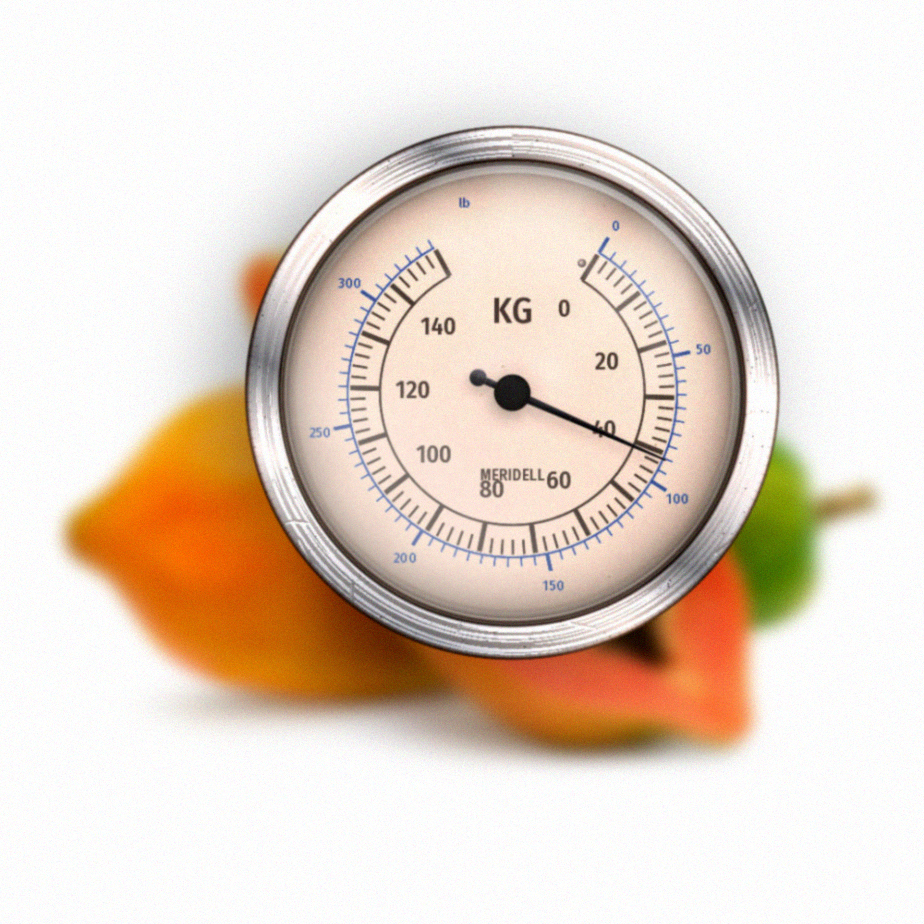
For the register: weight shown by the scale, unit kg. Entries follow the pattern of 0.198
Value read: 41
